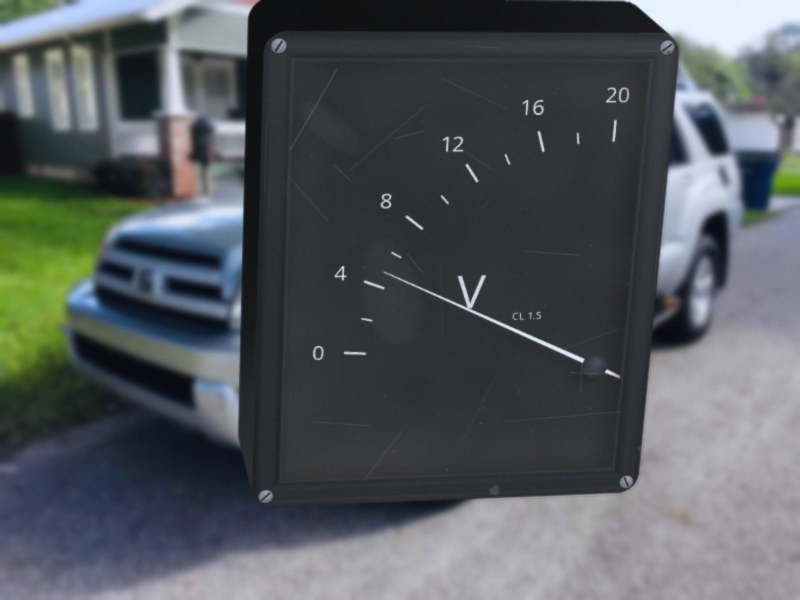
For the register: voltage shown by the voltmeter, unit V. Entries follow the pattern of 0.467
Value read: 5
